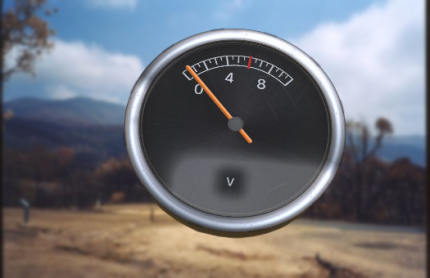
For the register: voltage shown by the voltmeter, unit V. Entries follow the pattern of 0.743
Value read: 0.5
